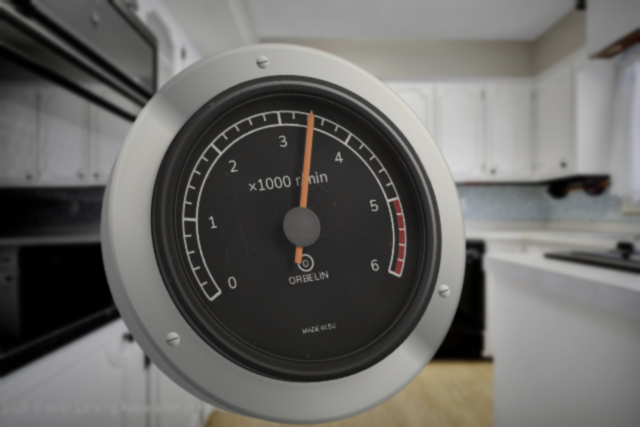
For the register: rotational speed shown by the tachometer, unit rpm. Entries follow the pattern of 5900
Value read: 3400
